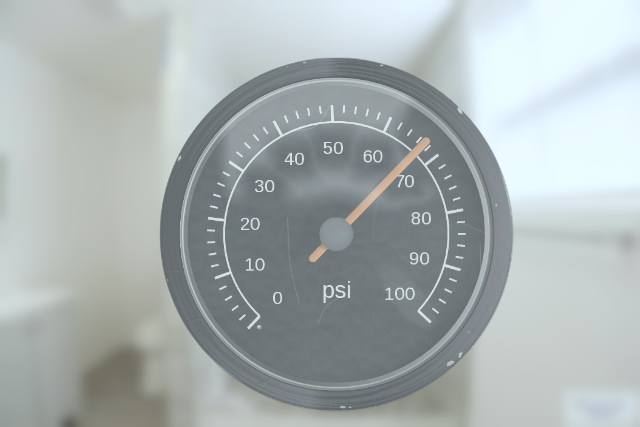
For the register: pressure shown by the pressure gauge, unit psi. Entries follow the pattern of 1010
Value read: 67
